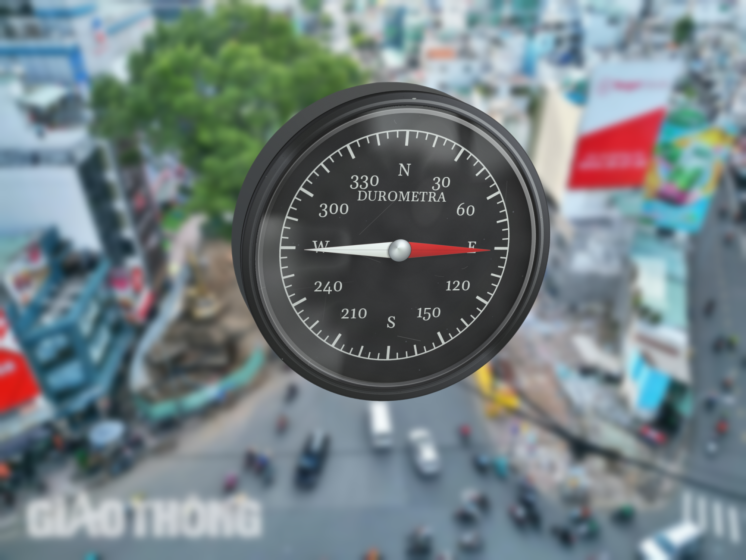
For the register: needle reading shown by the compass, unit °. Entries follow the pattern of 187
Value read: 90
